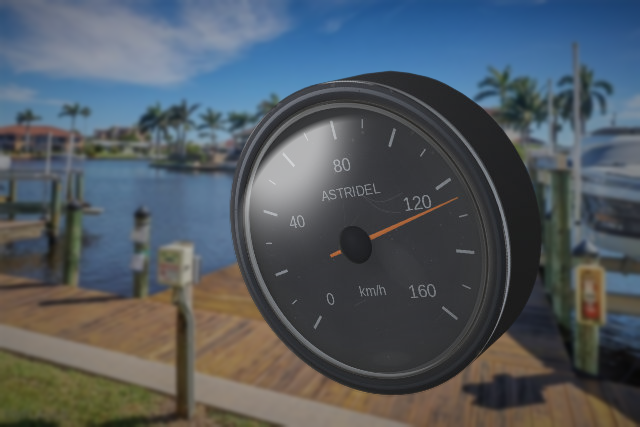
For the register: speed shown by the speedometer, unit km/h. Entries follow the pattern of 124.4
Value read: 125
